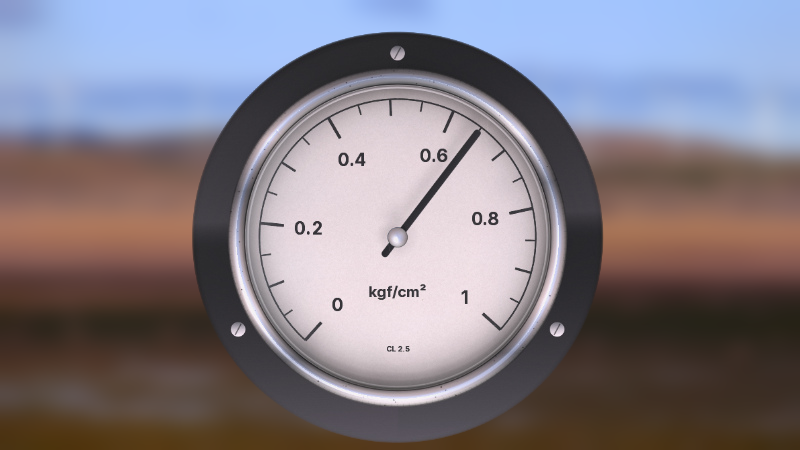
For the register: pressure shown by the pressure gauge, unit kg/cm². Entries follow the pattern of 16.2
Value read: 0.65
